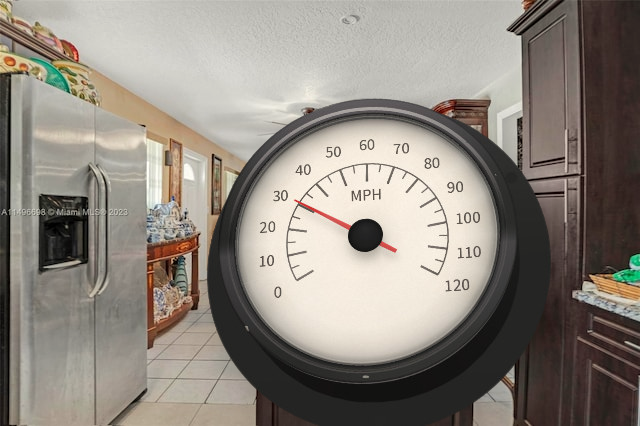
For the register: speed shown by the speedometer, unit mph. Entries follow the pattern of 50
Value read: 30
